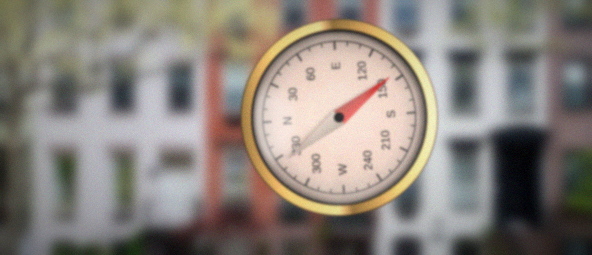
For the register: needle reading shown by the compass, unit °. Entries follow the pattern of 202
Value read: 145
